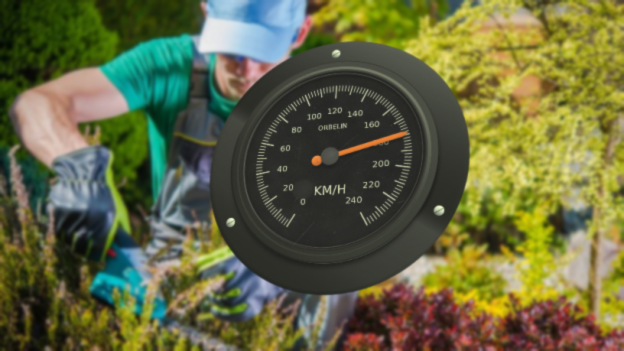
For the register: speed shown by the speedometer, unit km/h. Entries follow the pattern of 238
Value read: 180
